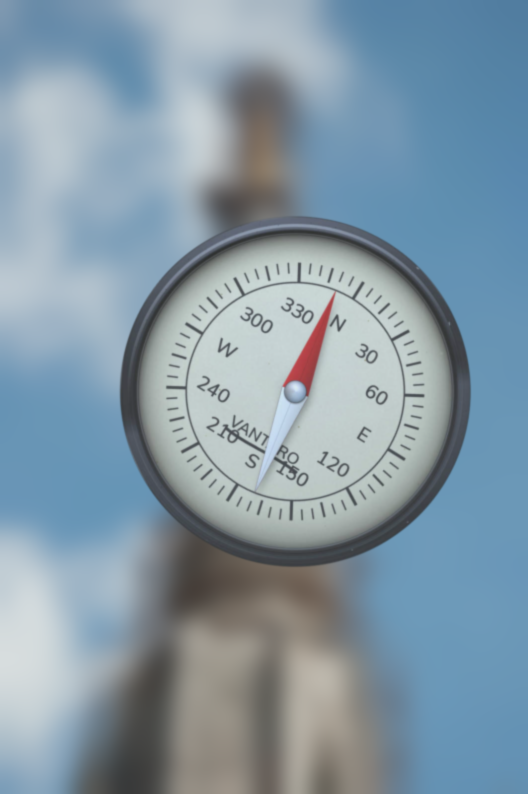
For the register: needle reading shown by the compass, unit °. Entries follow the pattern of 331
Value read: 350
